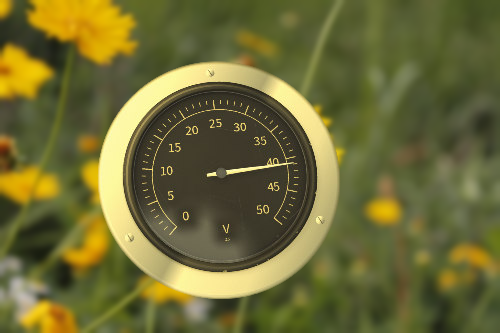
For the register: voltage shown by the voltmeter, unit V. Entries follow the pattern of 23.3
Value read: 41
